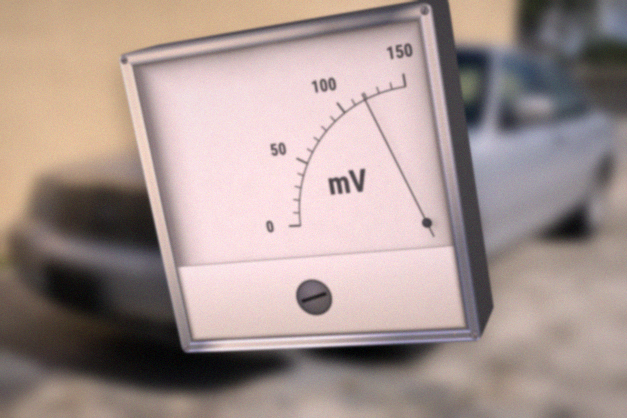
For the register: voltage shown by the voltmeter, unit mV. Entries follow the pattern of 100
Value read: 120
